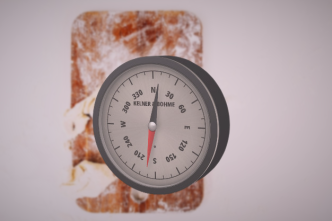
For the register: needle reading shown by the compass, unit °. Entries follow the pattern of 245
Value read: 190
